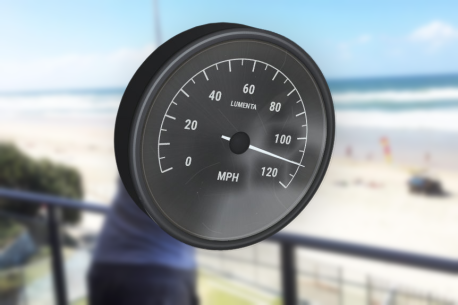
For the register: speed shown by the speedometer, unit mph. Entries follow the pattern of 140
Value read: 110
